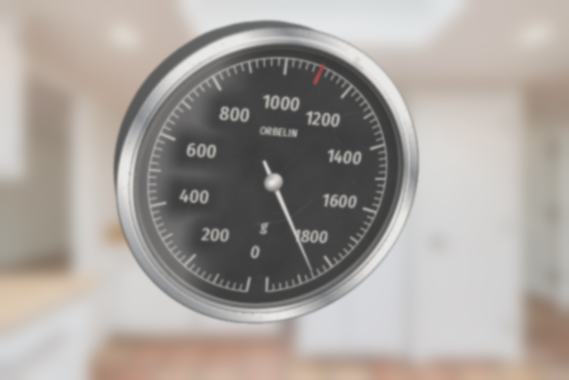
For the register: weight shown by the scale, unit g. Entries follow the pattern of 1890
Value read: 1860
